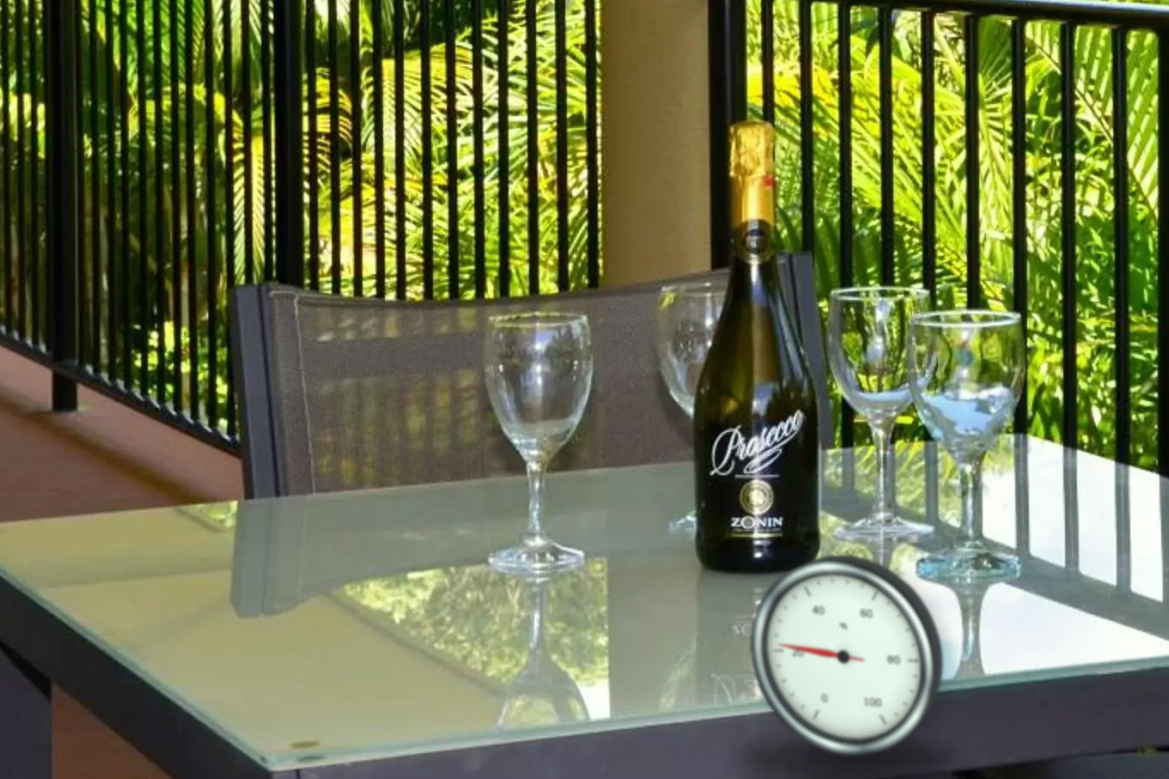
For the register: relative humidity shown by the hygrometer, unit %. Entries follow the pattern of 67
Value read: 22
